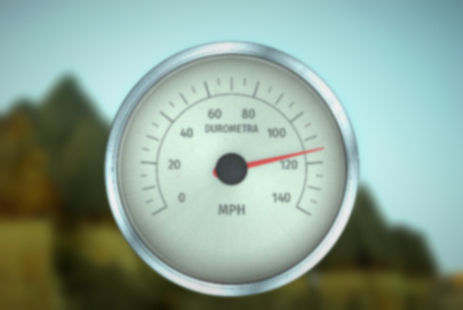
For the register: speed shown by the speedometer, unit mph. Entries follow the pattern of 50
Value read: 115
